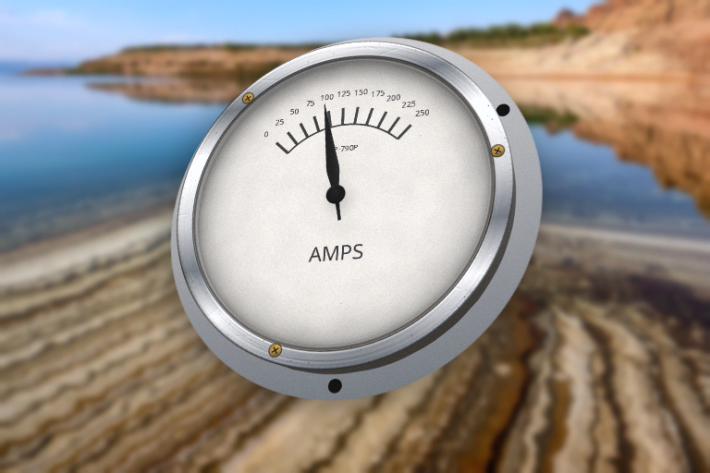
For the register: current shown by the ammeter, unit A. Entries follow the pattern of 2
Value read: 100
